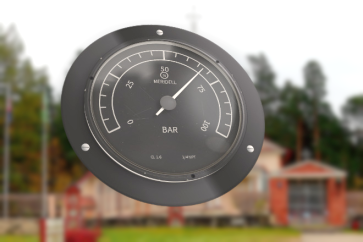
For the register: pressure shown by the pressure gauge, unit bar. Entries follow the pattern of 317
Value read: 67.5
